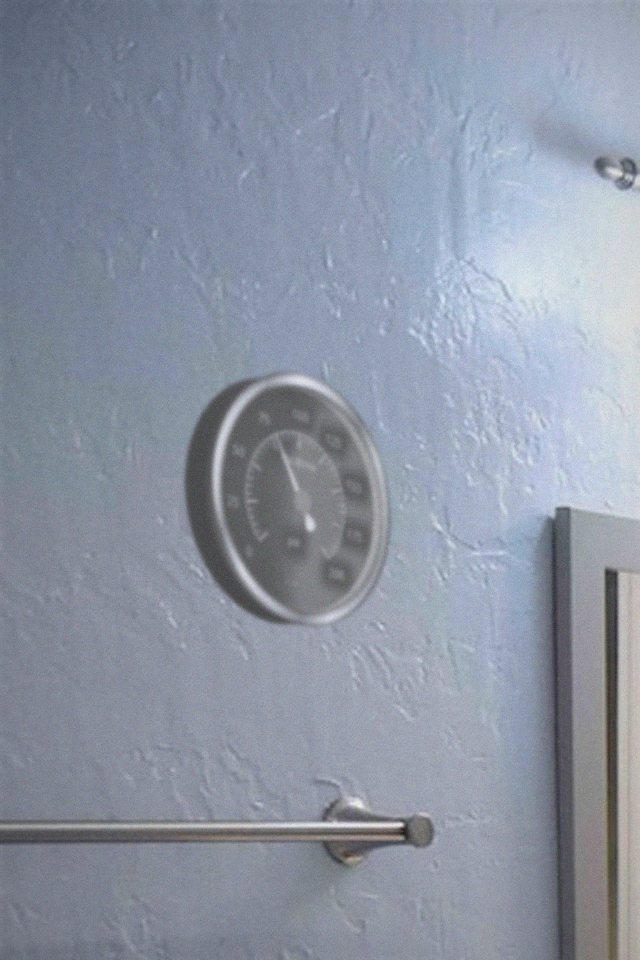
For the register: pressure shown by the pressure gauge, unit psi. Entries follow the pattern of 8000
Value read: 75
